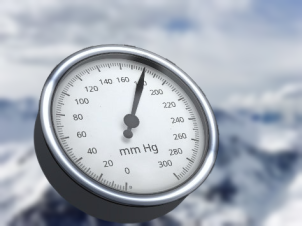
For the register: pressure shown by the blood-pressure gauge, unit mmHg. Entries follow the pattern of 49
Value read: 180
